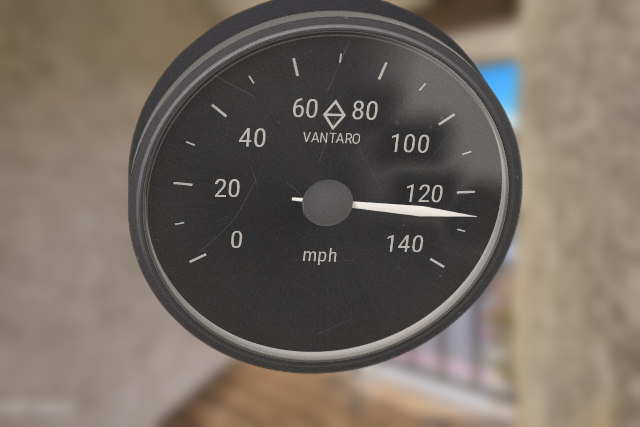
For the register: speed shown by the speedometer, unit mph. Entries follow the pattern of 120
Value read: 125
